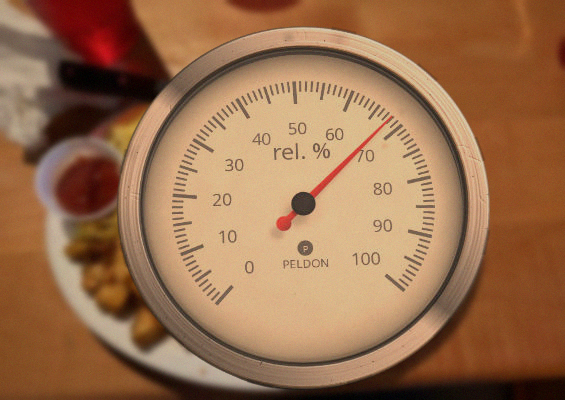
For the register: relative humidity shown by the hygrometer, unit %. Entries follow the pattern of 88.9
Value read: 68
